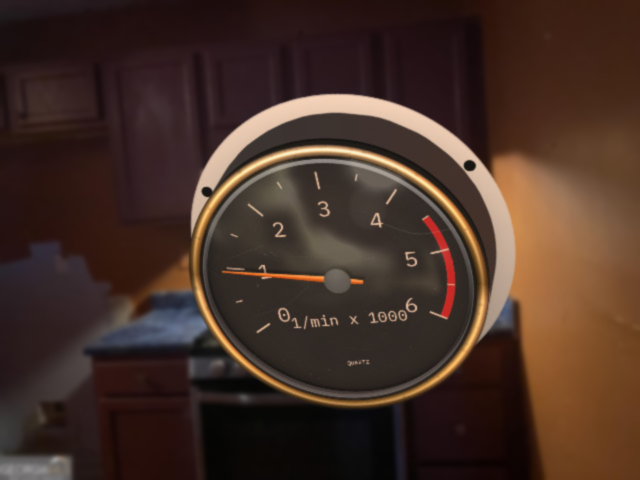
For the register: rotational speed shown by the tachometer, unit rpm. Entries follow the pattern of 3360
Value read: 1000
